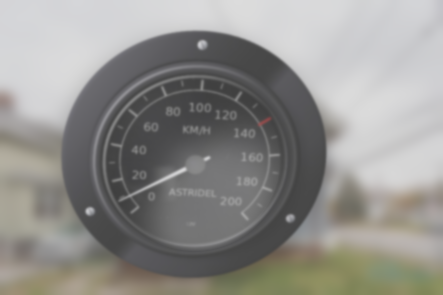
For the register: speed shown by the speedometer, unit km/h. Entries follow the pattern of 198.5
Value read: 10
